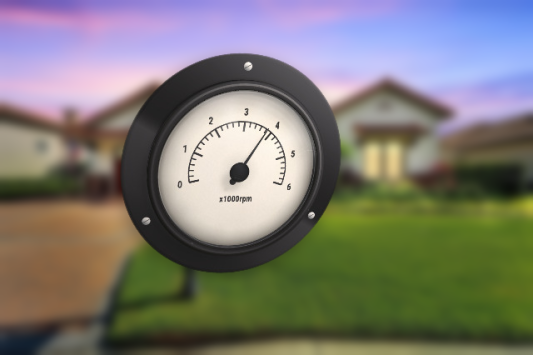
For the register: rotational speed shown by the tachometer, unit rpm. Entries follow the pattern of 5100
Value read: 3800
